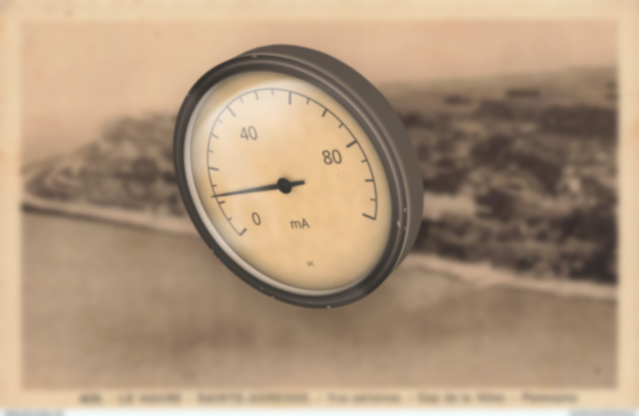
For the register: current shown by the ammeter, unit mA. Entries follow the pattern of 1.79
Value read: 12.5
